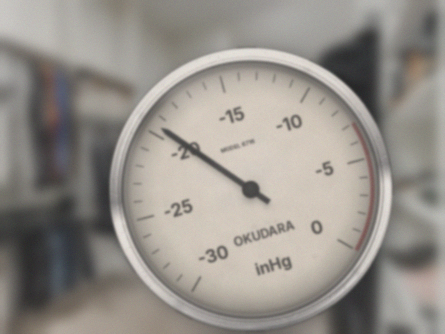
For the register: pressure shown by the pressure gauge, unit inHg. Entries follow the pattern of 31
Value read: -19.5
